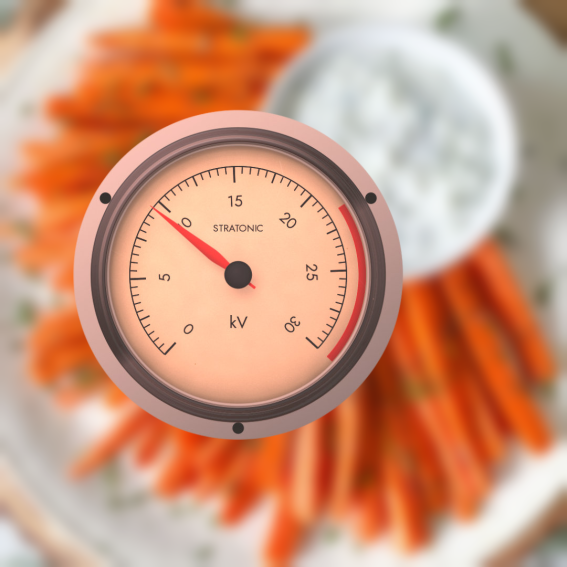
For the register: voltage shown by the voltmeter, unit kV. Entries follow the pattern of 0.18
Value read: 9.5
